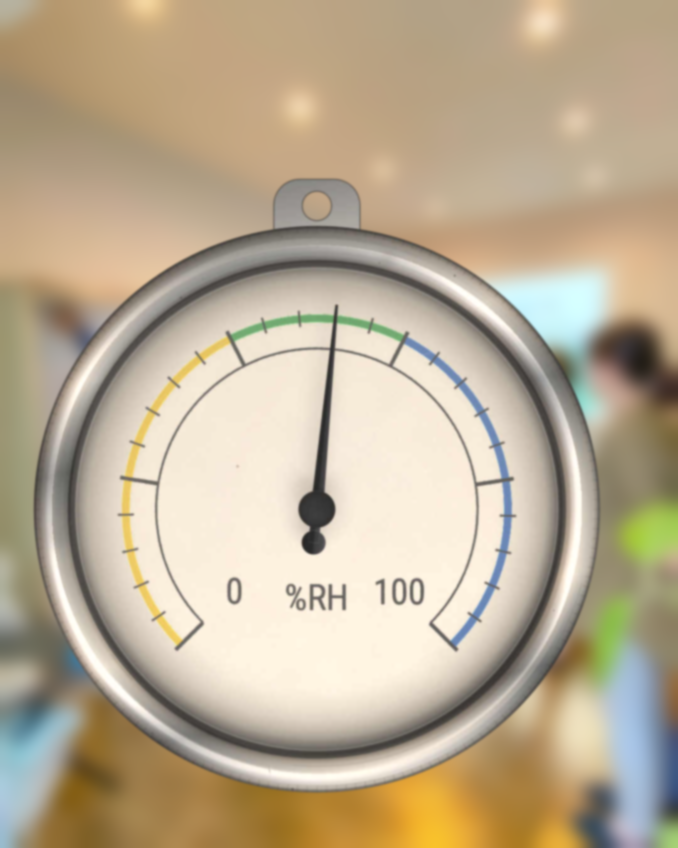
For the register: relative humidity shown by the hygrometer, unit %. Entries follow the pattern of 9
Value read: 52
